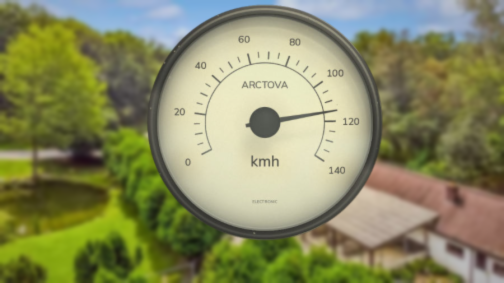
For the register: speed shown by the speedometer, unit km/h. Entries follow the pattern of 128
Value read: 115
